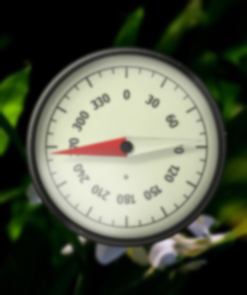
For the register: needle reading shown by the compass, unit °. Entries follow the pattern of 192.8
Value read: 265
